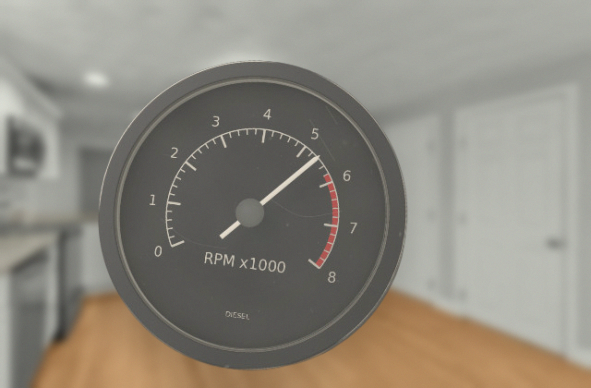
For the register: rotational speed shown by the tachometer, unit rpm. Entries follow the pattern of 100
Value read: 5400
